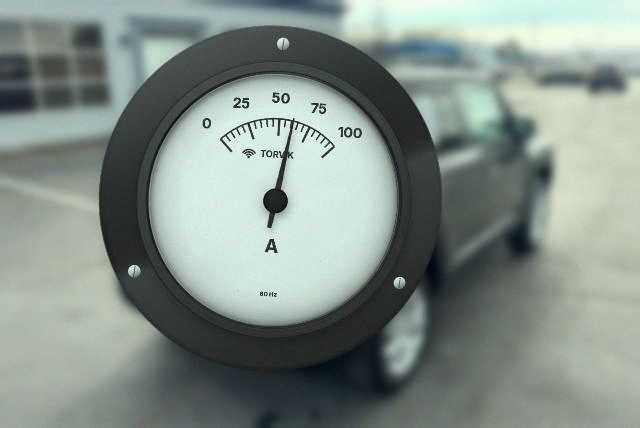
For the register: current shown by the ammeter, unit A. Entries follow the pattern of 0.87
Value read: 60
